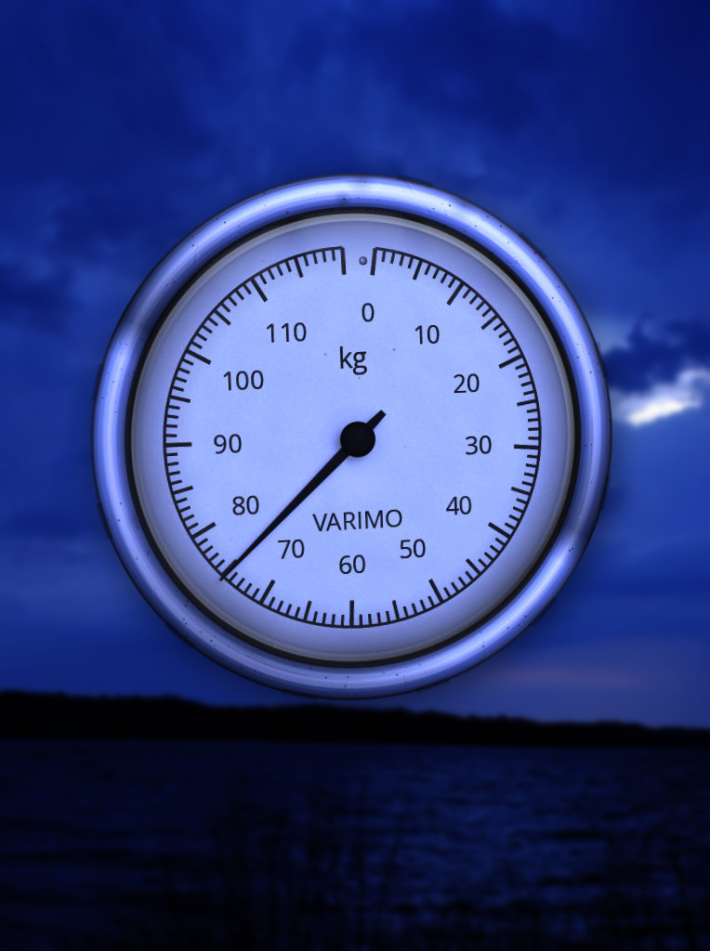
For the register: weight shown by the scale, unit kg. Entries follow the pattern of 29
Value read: 75
